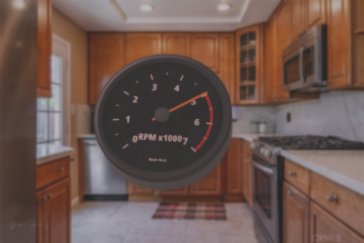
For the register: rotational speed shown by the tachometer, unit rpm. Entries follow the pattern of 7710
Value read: 5000
